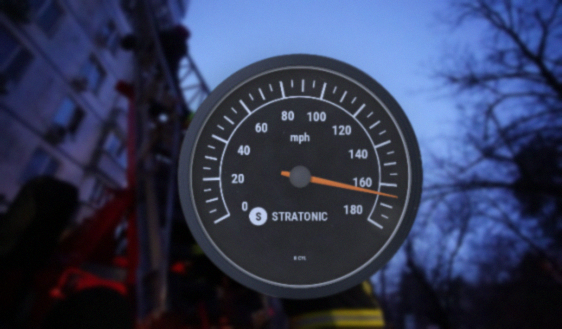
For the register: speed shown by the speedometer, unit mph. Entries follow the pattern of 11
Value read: 165
